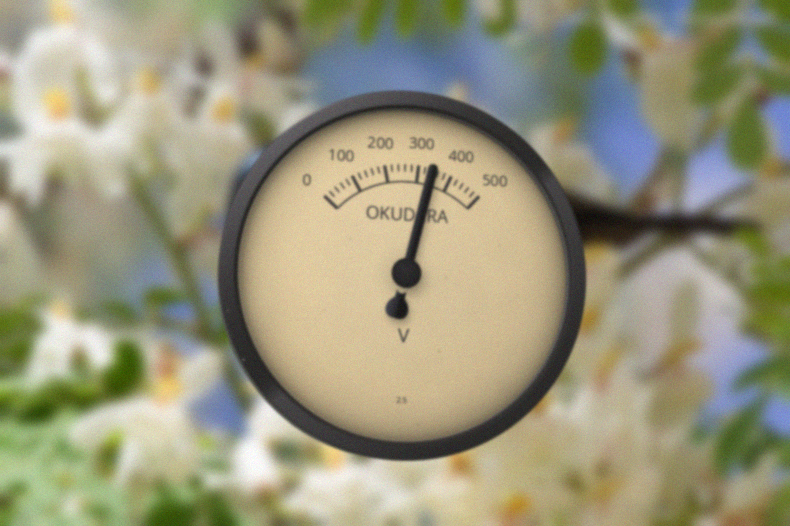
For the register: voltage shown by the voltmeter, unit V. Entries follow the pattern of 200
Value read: 340
